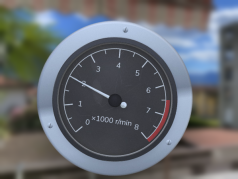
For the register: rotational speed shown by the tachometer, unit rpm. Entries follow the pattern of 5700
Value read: 2000
